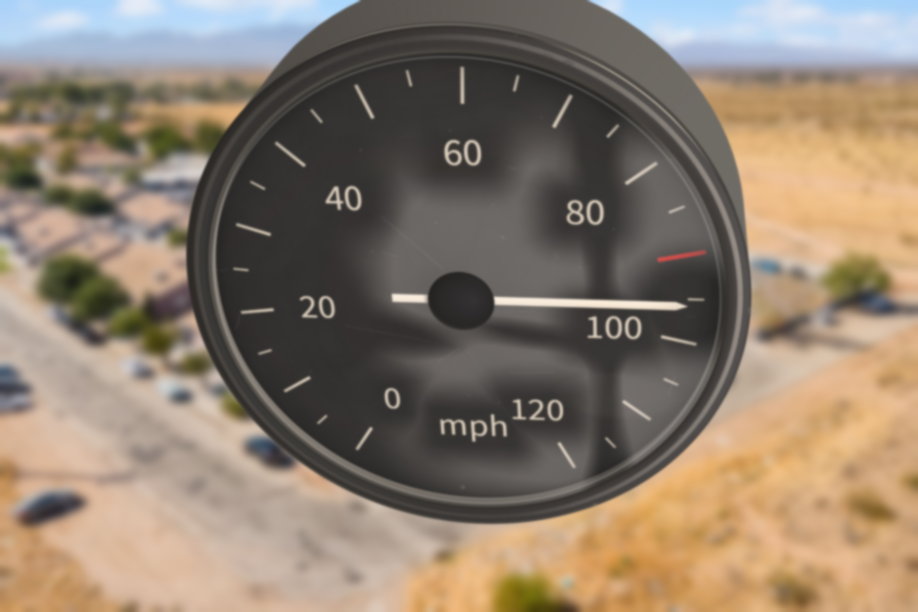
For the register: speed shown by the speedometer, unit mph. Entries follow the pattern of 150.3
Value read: 95
